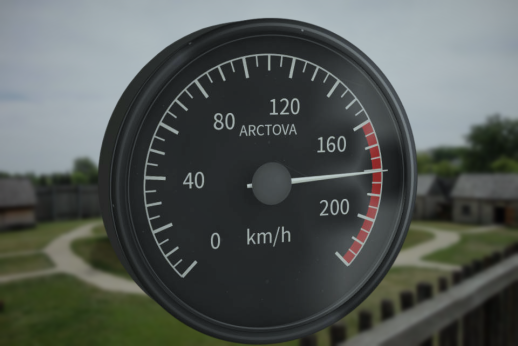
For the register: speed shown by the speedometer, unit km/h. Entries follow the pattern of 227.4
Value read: 180
